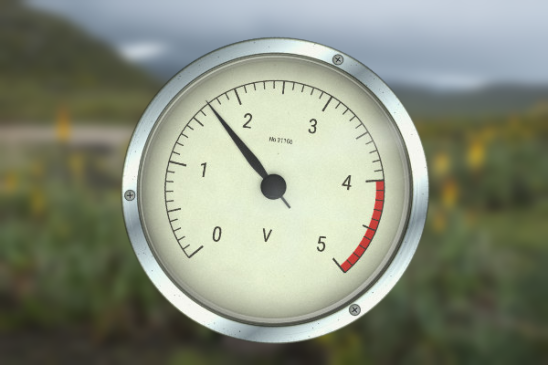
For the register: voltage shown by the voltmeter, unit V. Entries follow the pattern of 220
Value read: 1.7
